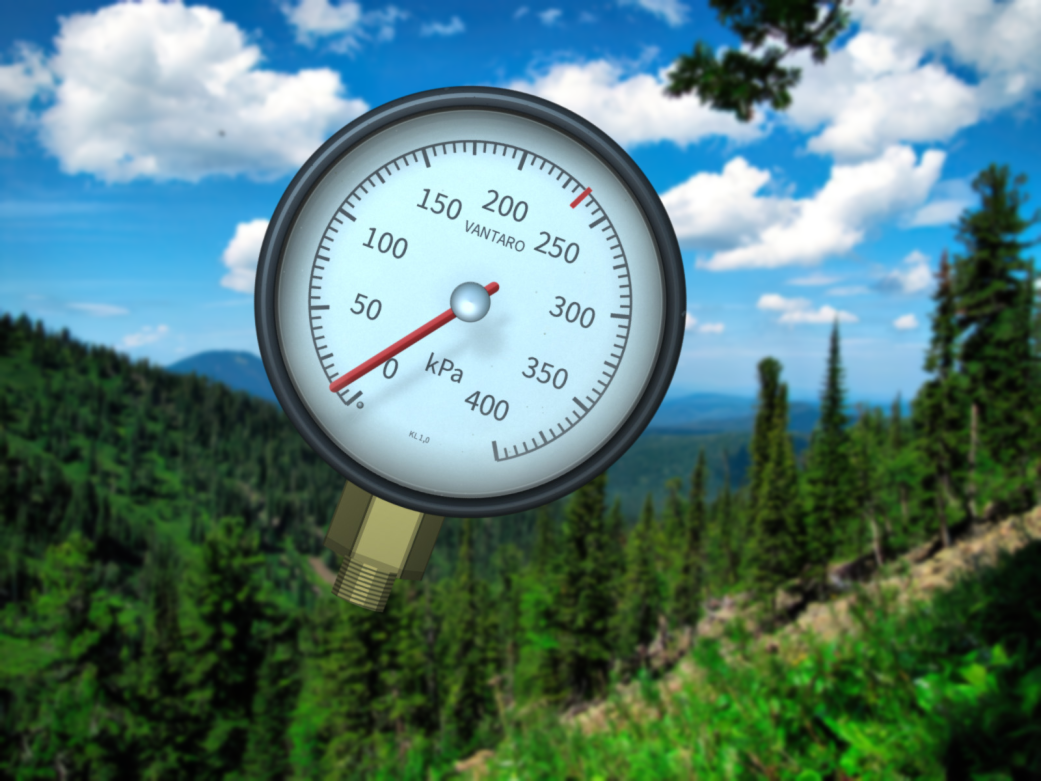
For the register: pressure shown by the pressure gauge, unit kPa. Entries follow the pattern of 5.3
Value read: 10
